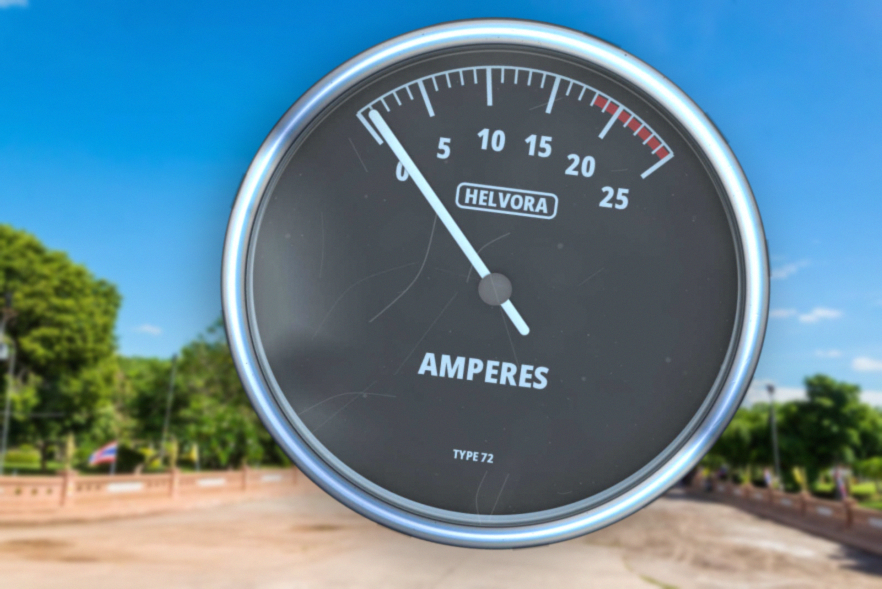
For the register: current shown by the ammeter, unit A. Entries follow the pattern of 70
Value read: 1
